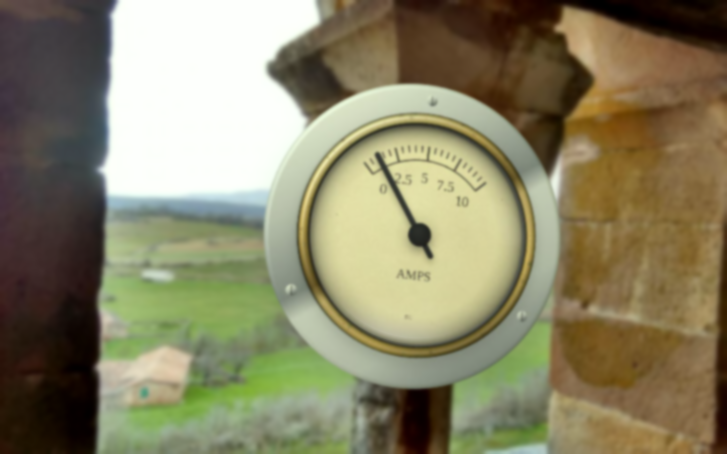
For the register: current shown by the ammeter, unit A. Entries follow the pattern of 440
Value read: 1
